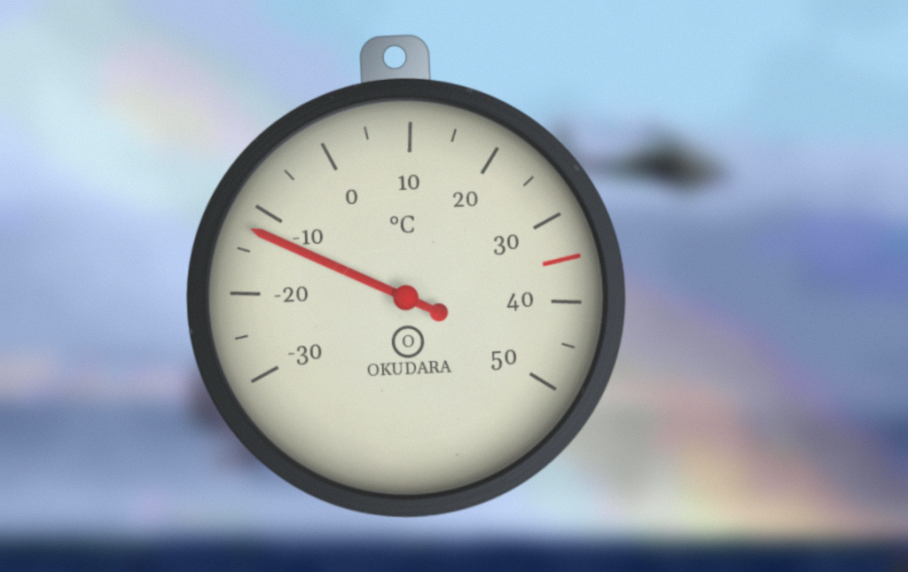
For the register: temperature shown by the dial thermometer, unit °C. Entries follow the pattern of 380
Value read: -12.5
